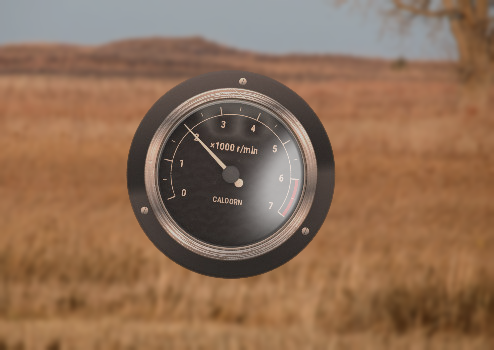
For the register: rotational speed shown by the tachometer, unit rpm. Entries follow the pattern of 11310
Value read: 2000
